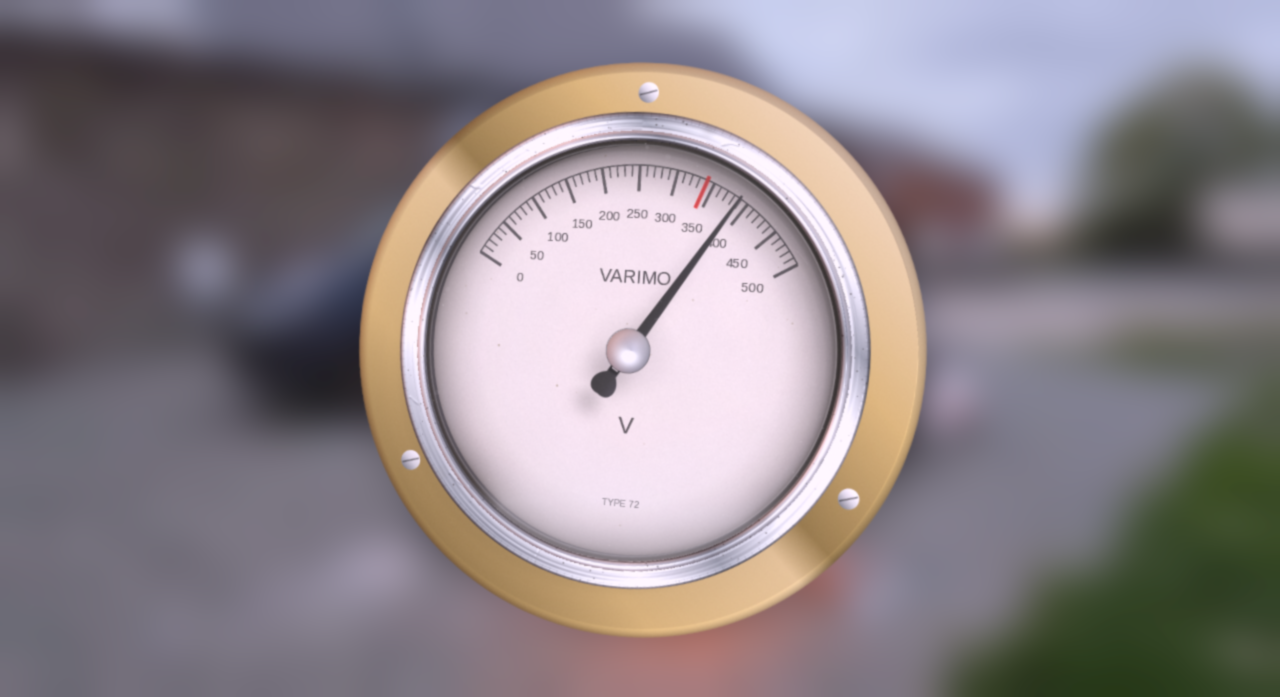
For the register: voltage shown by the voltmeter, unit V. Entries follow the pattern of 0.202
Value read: 390
